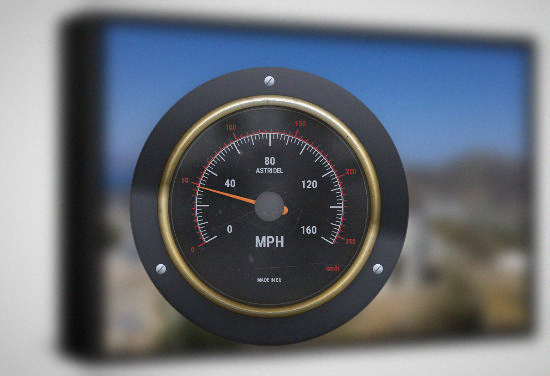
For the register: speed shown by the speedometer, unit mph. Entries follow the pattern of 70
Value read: 30
